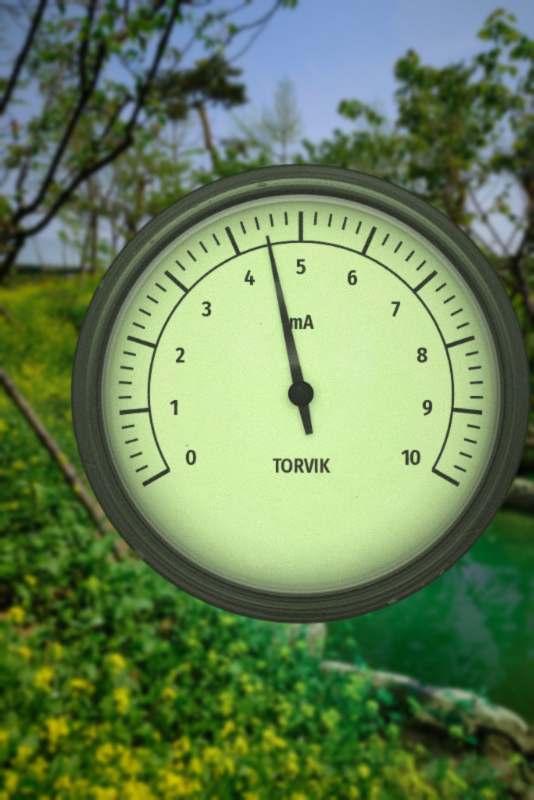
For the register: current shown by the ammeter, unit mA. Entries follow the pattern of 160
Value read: 4.5
